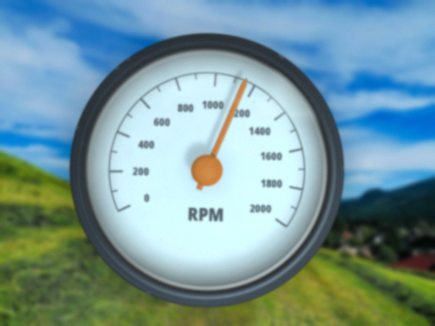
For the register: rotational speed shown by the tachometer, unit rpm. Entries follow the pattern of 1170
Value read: 1150
